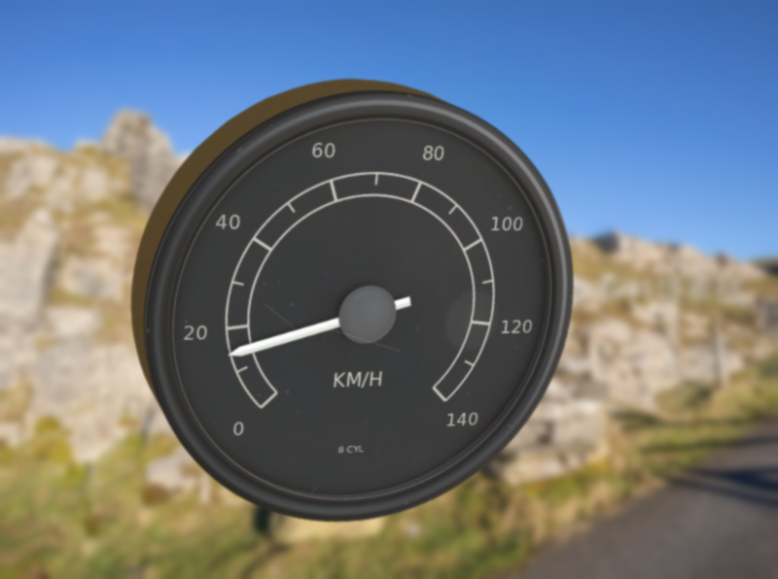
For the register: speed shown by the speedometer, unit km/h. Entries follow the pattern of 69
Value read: 15
